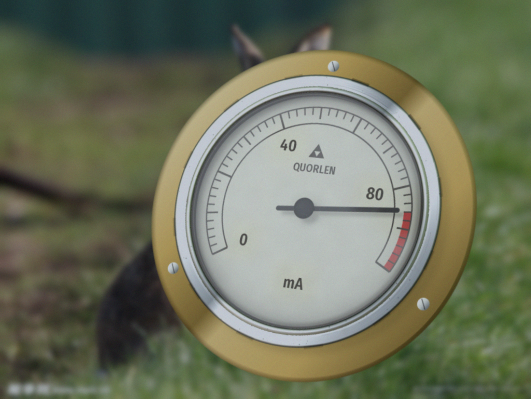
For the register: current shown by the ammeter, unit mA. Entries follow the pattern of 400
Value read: 86
